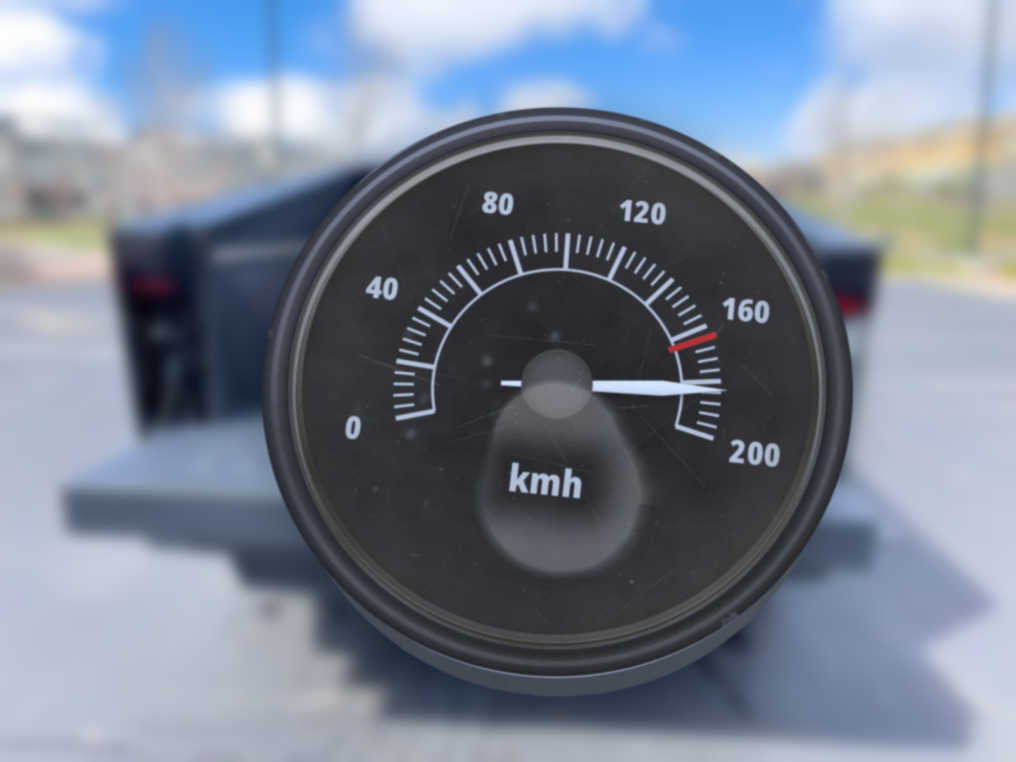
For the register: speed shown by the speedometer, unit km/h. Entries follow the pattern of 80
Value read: 184
